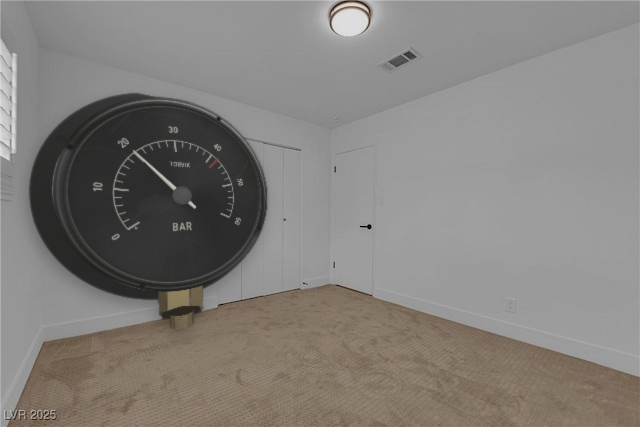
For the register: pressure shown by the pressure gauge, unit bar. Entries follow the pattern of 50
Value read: 20
